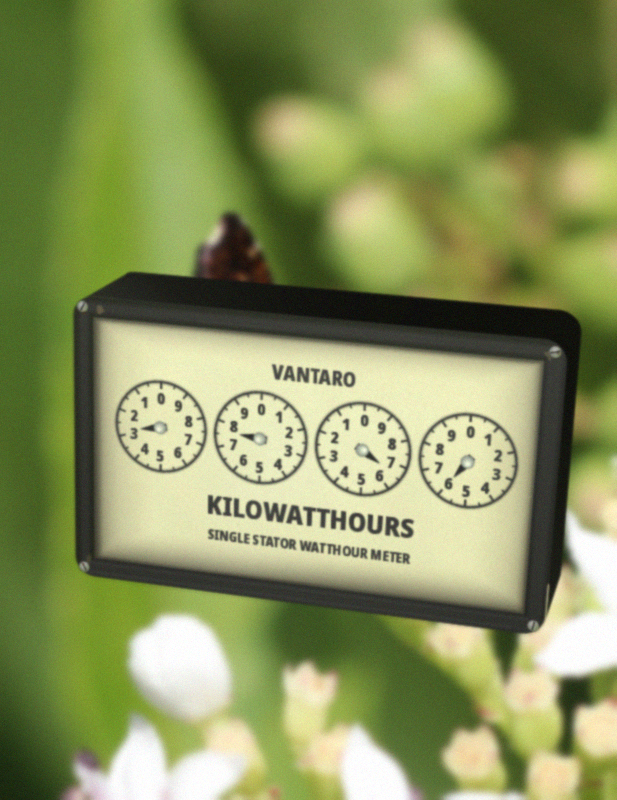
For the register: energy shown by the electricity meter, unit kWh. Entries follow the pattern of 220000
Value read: 2766
